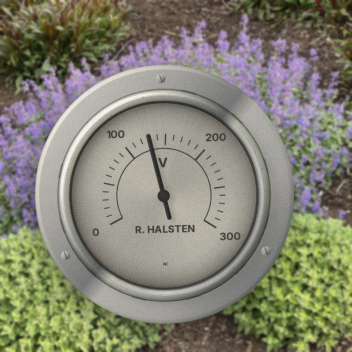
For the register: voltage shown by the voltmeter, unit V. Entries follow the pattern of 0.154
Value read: 130
